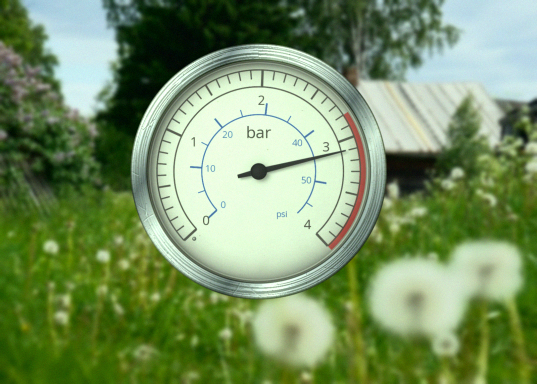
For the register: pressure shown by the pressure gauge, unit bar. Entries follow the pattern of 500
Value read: 3.1
